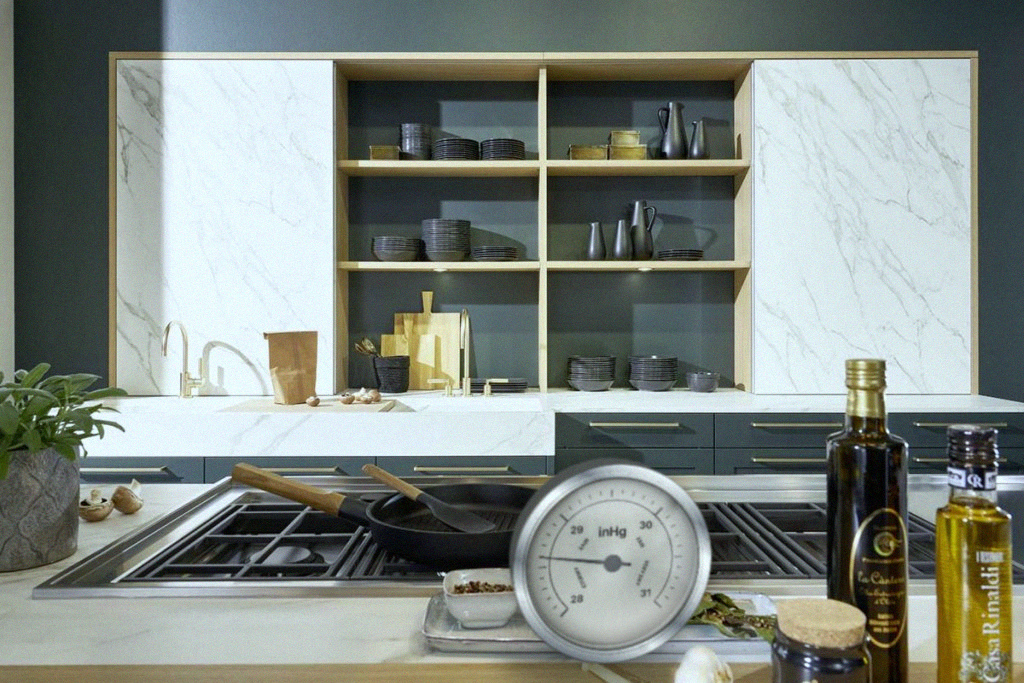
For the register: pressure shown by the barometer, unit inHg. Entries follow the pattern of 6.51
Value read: 28.6
